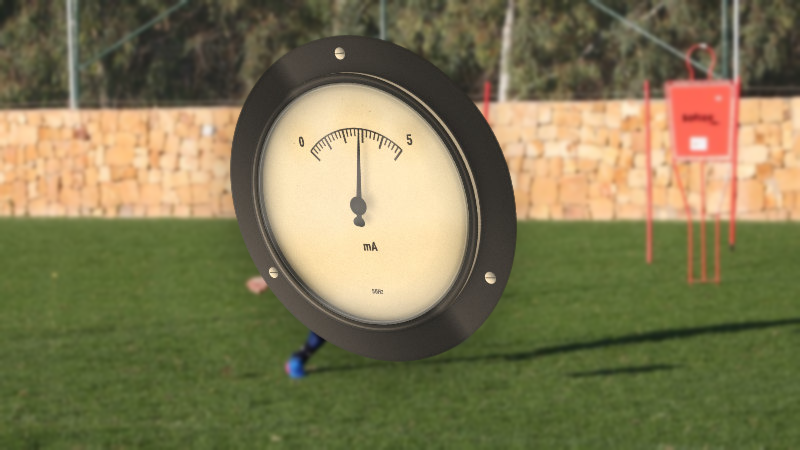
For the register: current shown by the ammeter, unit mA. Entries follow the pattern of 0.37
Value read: 3
